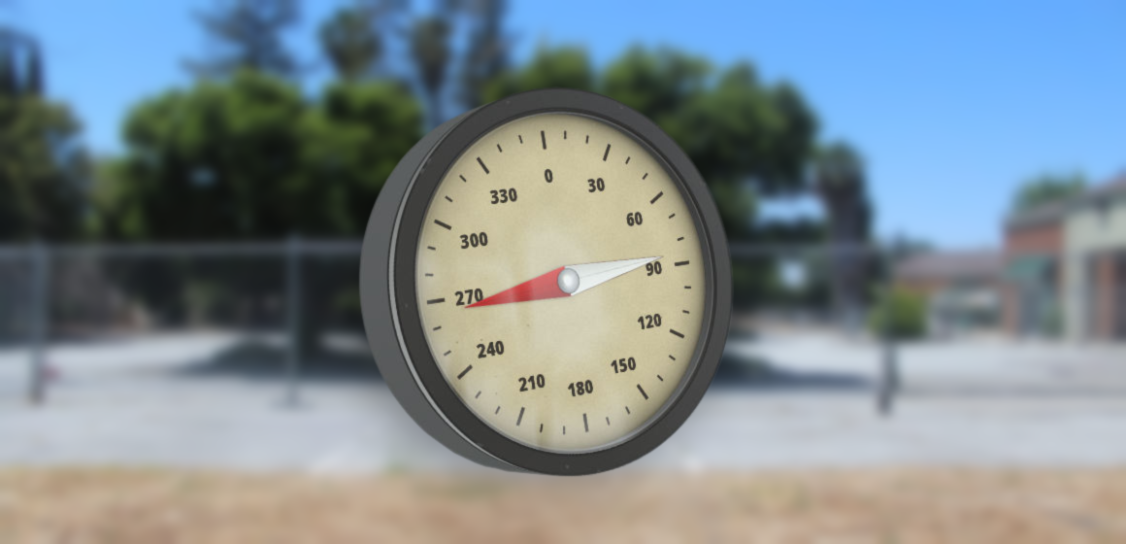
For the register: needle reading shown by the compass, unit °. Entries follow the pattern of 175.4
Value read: 265
